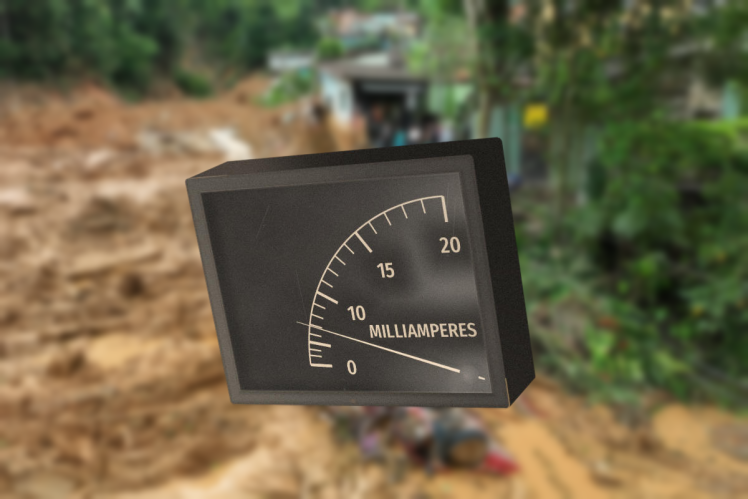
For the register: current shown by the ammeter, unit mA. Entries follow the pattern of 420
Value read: 7
